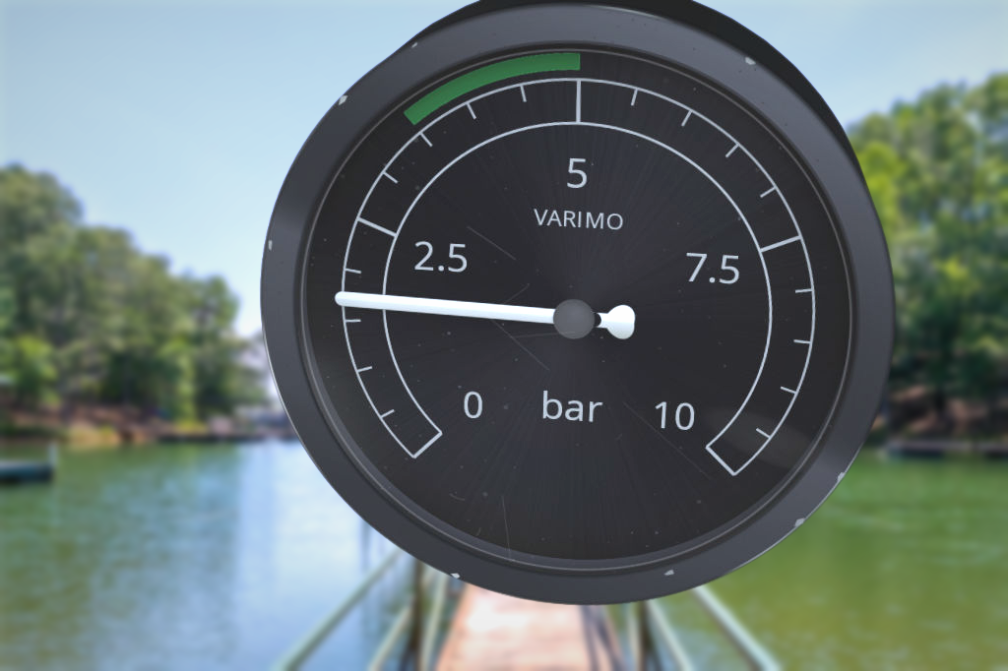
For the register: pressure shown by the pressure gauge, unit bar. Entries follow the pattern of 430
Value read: 1.75
